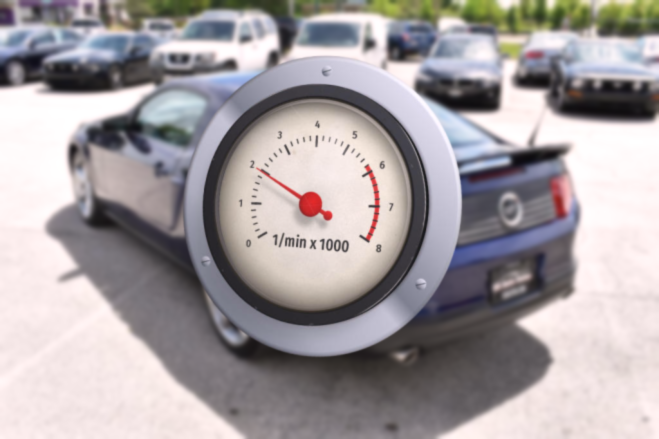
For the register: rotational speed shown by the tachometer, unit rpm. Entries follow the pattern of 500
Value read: 2000
